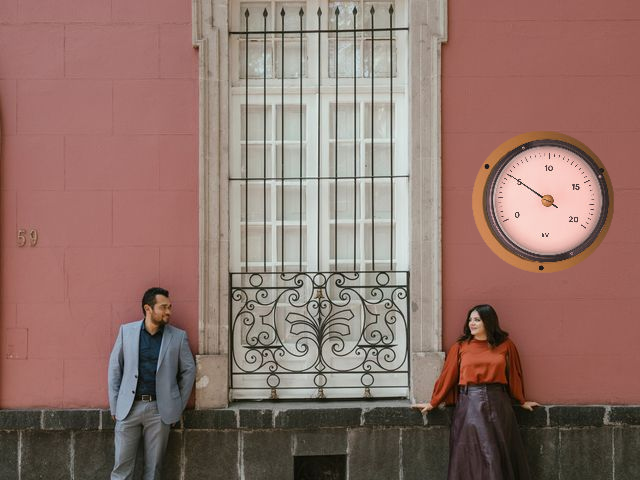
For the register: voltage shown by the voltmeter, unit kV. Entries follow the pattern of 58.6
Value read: 5
